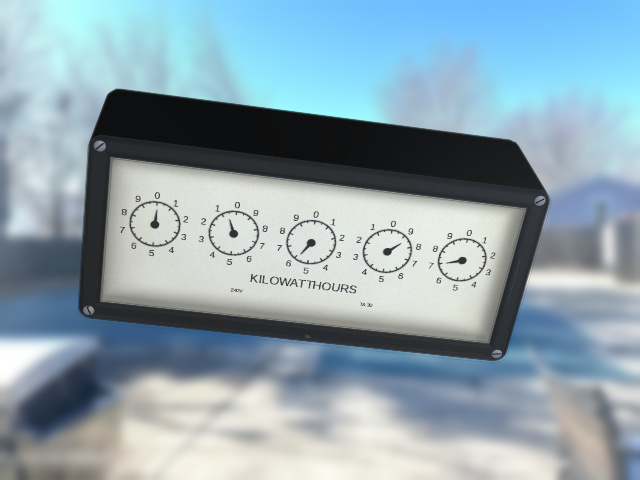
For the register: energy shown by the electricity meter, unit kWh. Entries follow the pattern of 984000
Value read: 587
